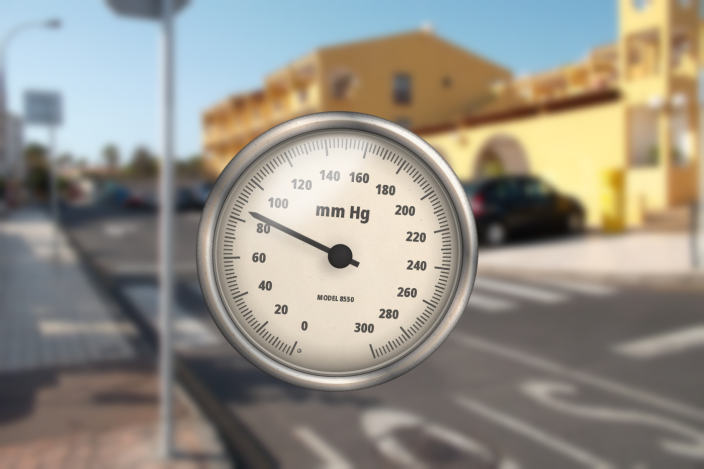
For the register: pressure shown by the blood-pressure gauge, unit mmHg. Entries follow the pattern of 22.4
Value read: 86
